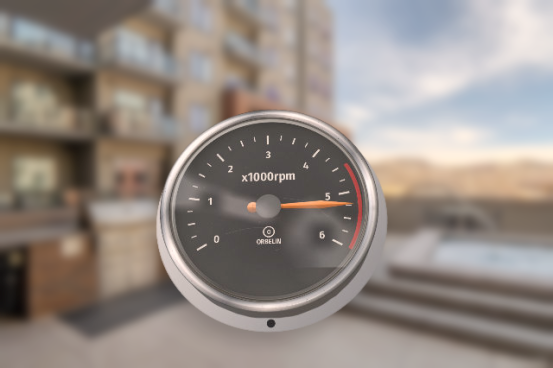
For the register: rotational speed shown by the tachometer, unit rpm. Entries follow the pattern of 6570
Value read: 5250
